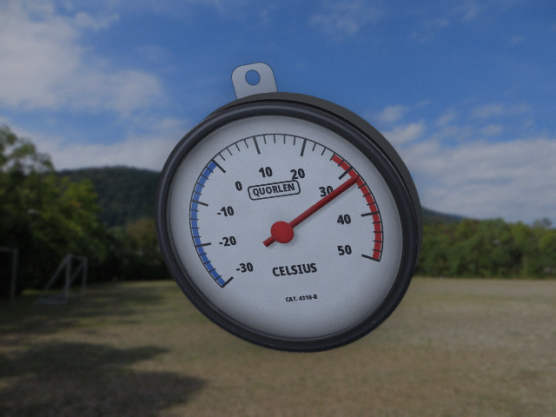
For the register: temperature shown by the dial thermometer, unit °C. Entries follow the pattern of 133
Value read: 32
